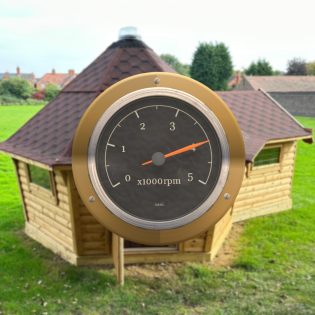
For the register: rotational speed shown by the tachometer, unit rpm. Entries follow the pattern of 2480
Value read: 4000
